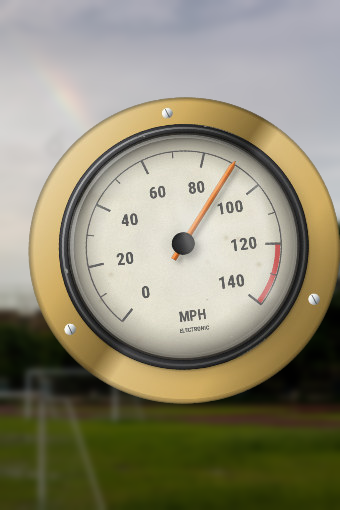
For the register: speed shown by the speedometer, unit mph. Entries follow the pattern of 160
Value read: 90
